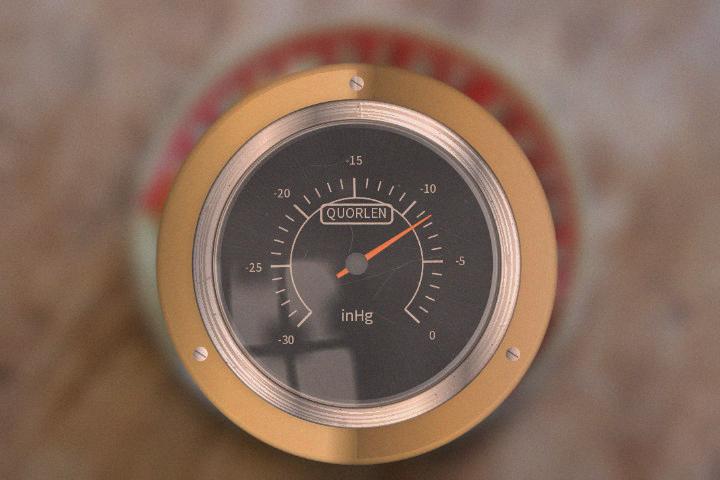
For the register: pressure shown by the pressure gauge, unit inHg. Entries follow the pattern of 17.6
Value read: -8.5
